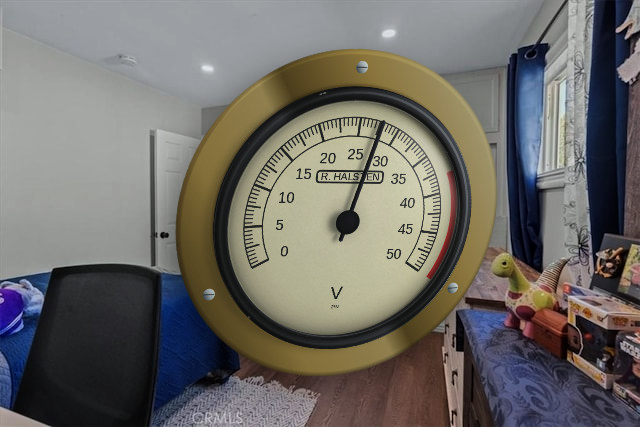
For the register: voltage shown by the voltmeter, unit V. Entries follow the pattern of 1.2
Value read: 27.5
